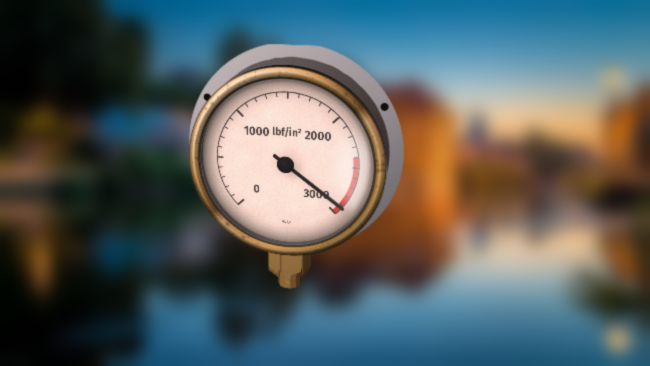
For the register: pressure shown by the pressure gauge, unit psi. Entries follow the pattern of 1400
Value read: 2900
